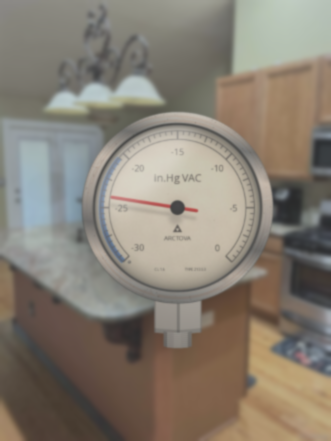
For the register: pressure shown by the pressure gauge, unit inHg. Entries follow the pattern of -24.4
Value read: -24
